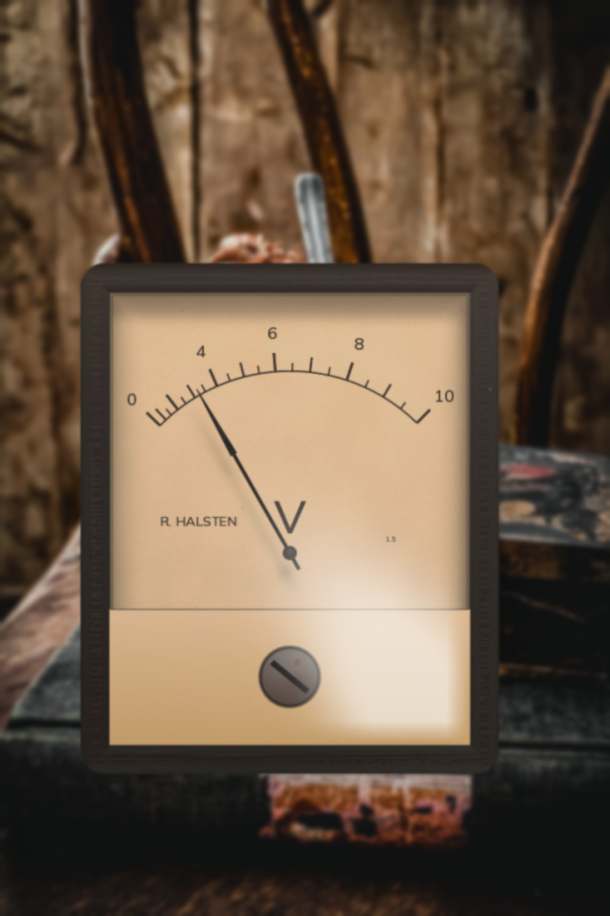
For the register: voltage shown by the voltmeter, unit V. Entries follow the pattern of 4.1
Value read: 3.25
